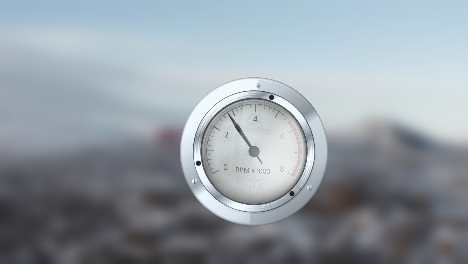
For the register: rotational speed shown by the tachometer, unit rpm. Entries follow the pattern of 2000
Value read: 2800
